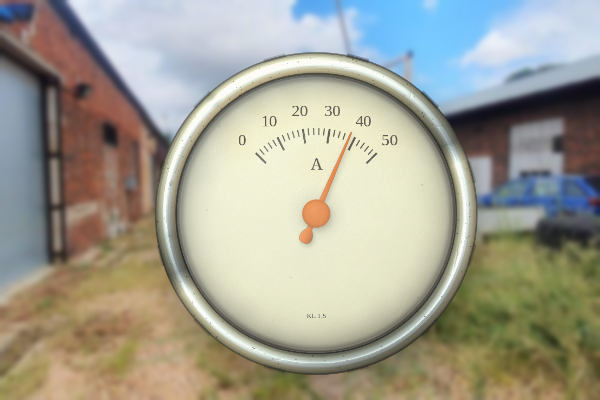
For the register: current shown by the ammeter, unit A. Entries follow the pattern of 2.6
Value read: 38
